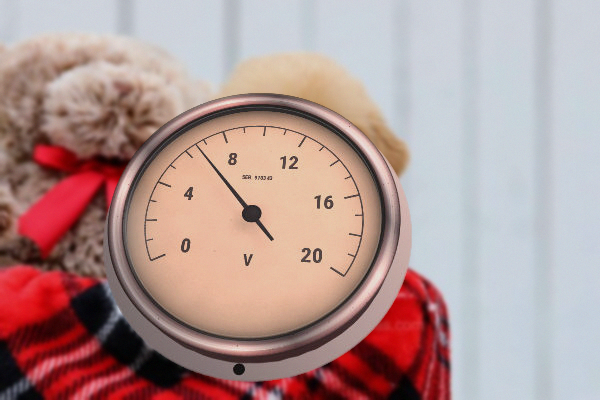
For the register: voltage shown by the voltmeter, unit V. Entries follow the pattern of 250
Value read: 6.5
